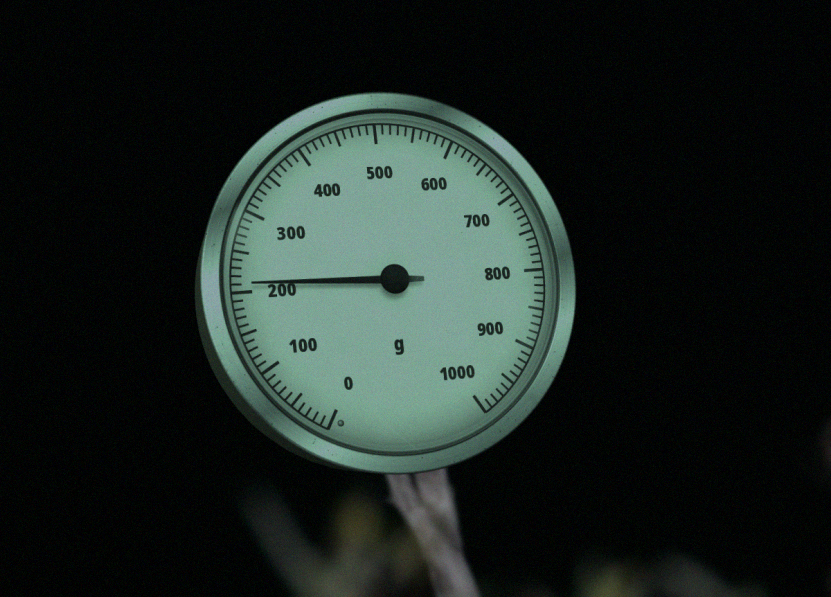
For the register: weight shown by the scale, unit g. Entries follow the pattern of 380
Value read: 210
